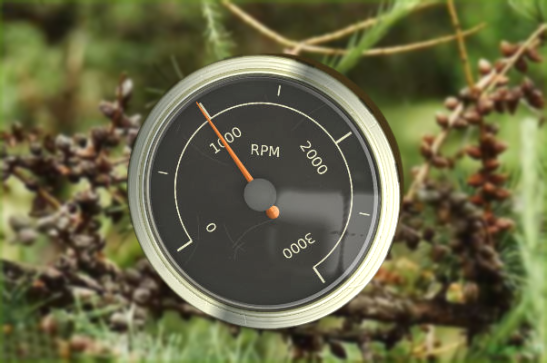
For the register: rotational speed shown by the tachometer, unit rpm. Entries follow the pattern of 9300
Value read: 1000
